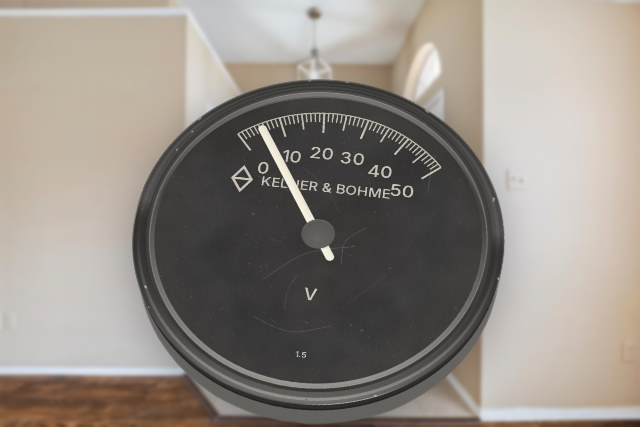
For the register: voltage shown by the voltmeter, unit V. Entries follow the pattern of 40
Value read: 5
